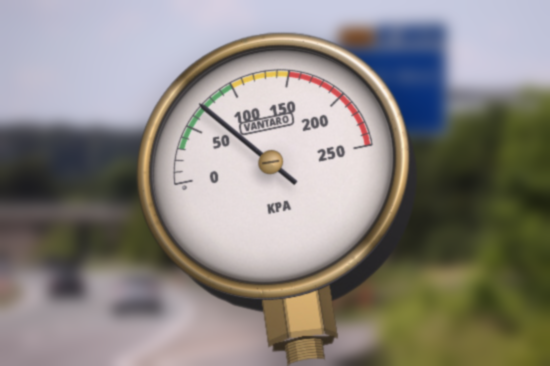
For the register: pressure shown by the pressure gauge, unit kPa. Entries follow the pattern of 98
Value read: 70
